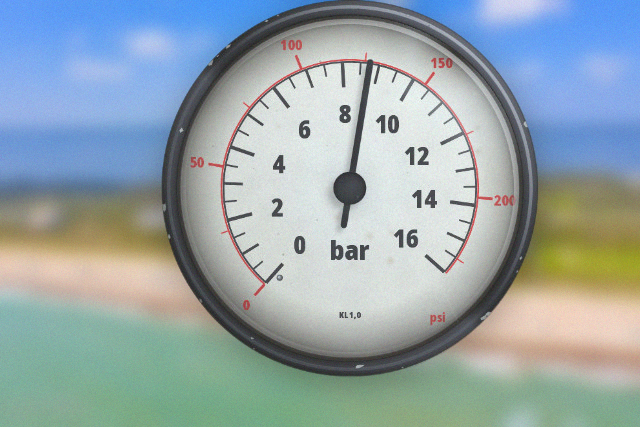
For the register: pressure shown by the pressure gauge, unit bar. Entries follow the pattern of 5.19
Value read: 8.75
